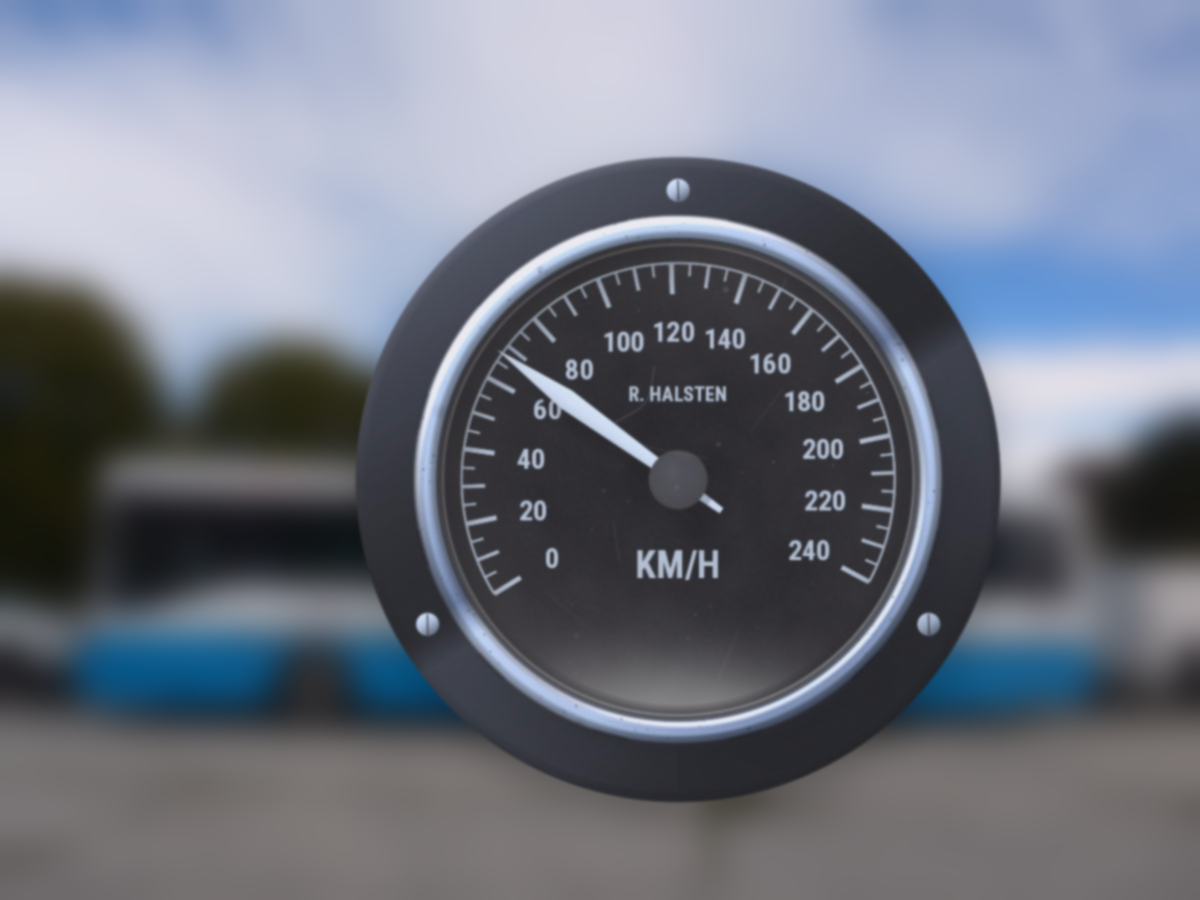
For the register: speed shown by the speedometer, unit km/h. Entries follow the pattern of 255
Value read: 67.5
